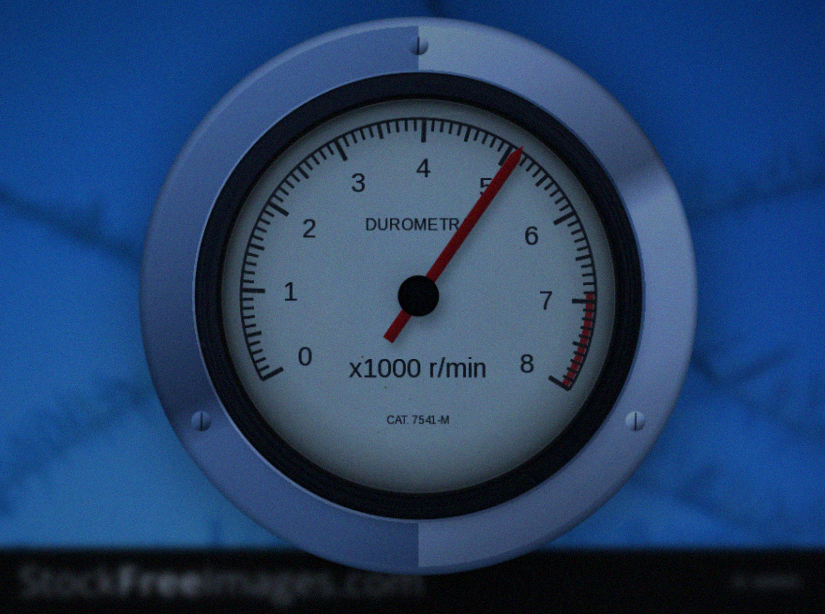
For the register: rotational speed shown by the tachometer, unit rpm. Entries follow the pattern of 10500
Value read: 5100
